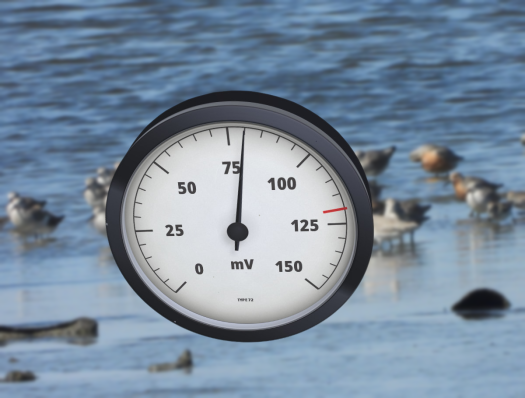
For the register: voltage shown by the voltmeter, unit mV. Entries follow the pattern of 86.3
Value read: 80
